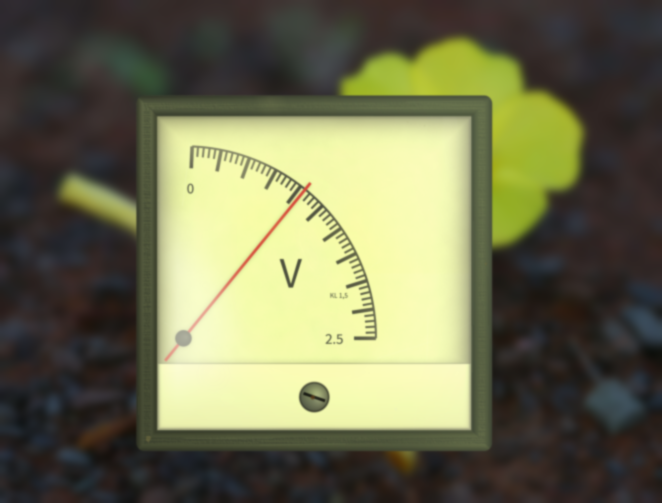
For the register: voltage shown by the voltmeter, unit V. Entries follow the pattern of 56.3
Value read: 1.05
